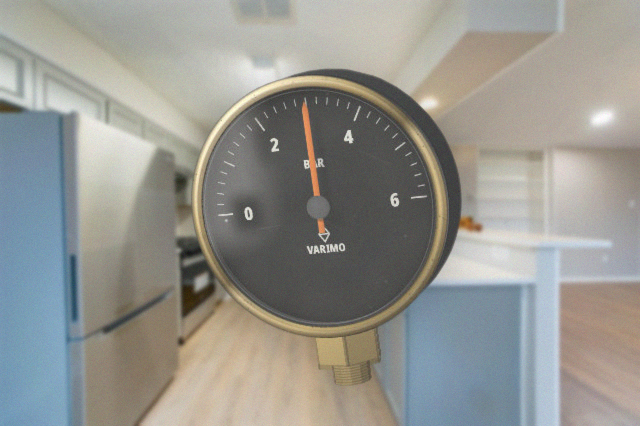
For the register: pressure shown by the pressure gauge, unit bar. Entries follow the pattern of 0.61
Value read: 3
